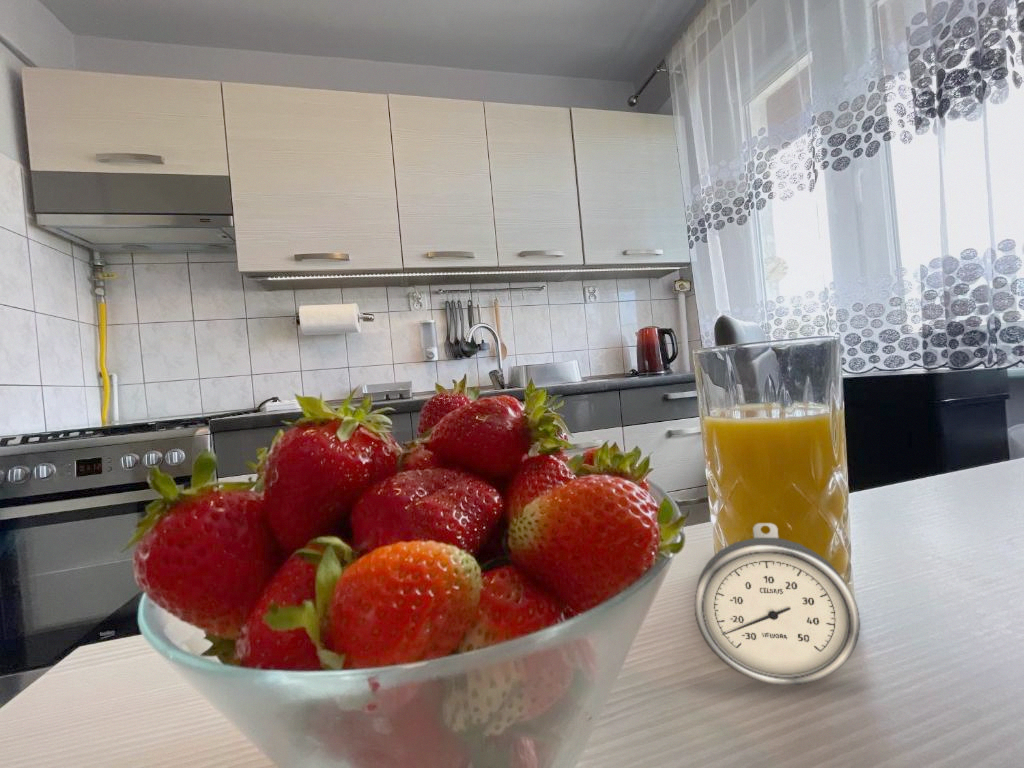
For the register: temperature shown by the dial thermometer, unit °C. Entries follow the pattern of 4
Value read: -24
